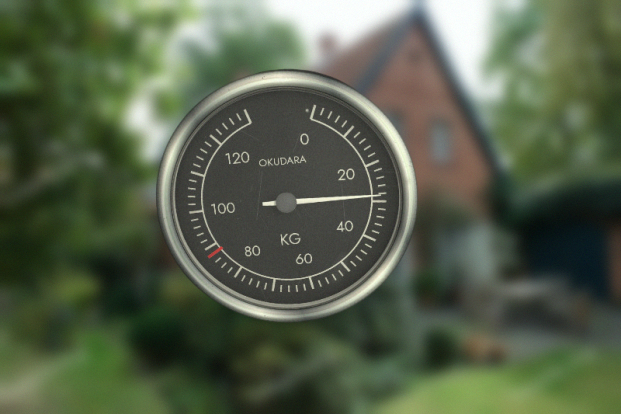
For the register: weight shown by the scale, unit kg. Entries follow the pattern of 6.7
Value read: 28
